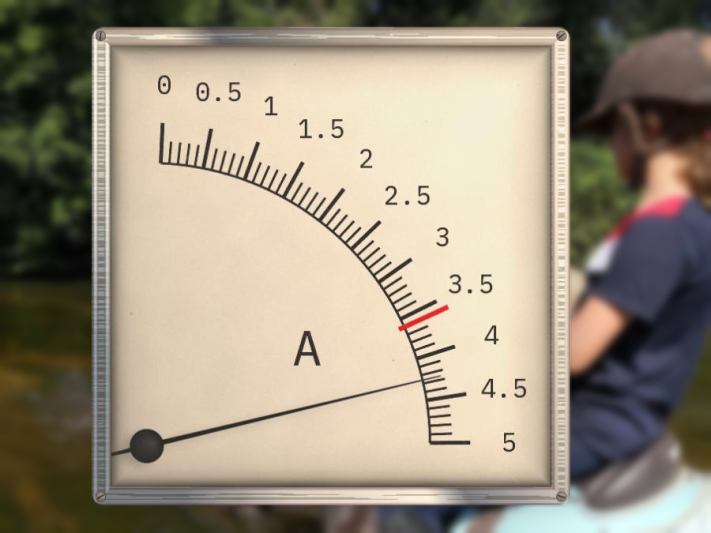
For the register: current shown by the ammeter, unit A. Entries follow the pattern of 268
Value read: 4.25
